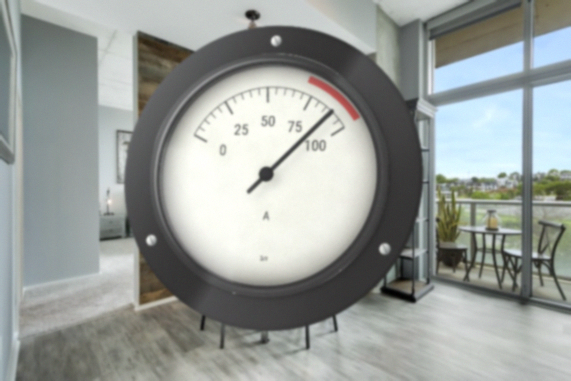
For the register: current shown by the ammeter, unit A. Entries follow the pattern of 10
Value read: 90
